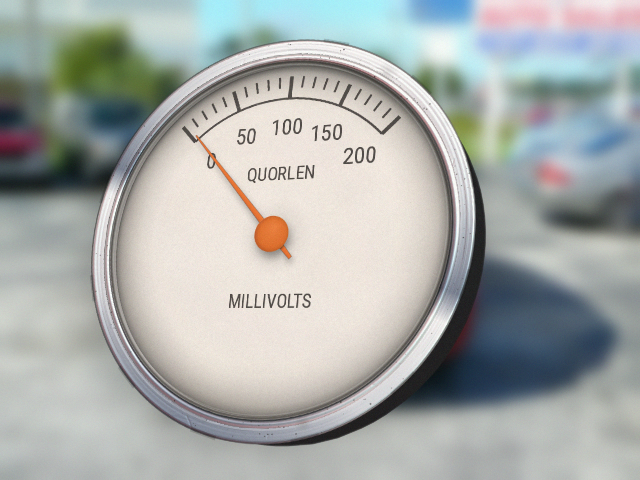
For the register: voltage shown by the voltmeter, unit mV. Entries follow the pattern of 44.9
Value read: 5
